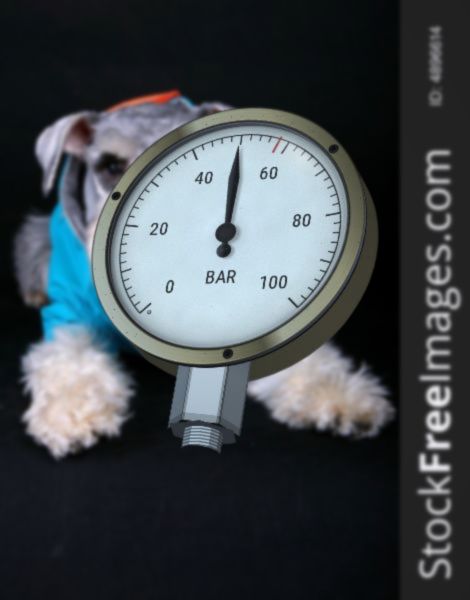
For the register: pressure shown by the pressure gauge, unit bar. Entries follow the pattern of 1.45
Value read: 50
